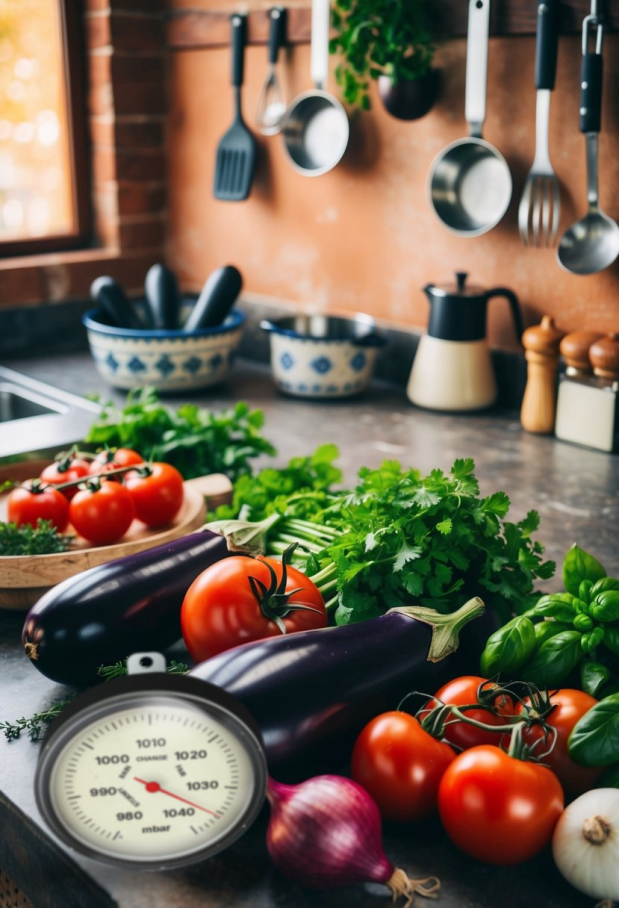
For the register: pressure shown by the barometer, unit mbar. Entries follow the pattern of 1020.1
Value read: 1035
